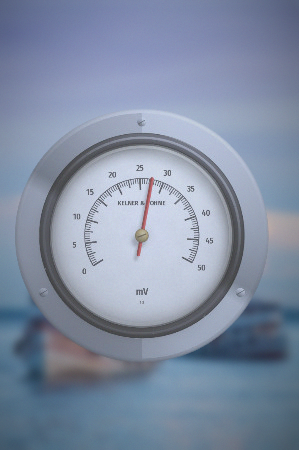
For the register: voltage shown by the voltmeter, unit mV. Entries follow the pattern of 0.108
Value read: 27.5
